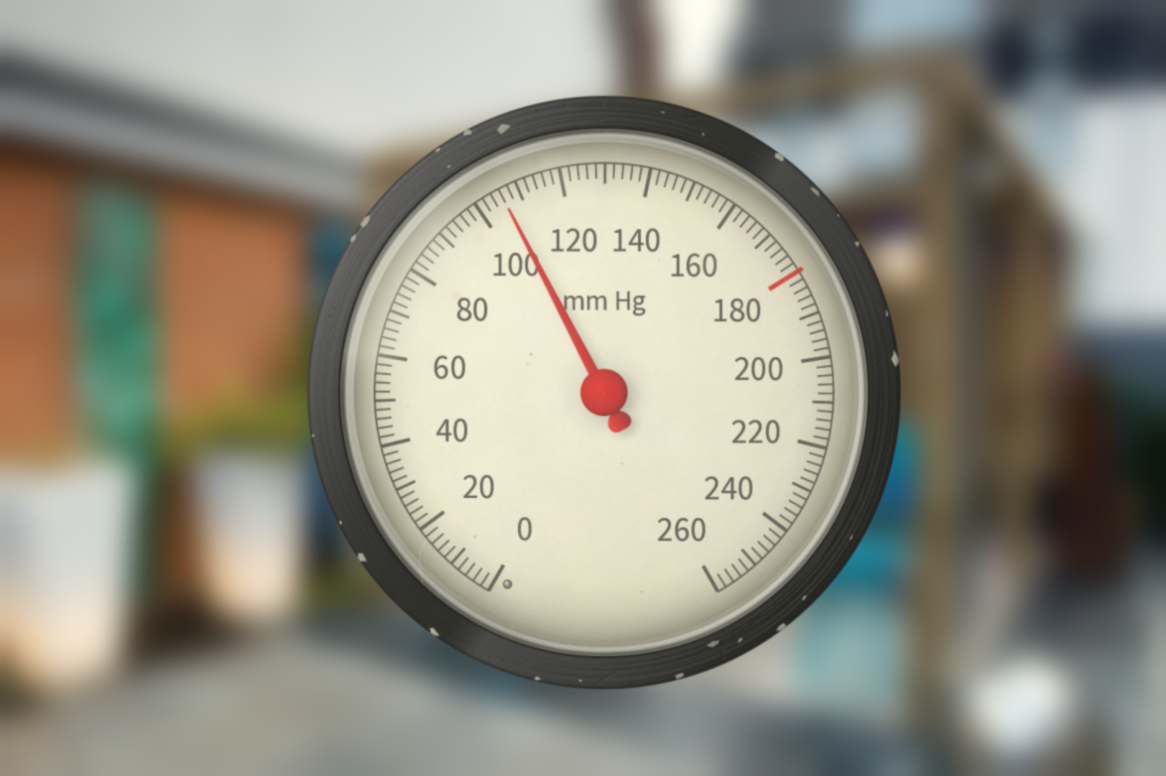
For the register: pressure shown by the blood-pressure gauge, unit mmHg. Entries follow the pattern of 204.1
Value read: 106
